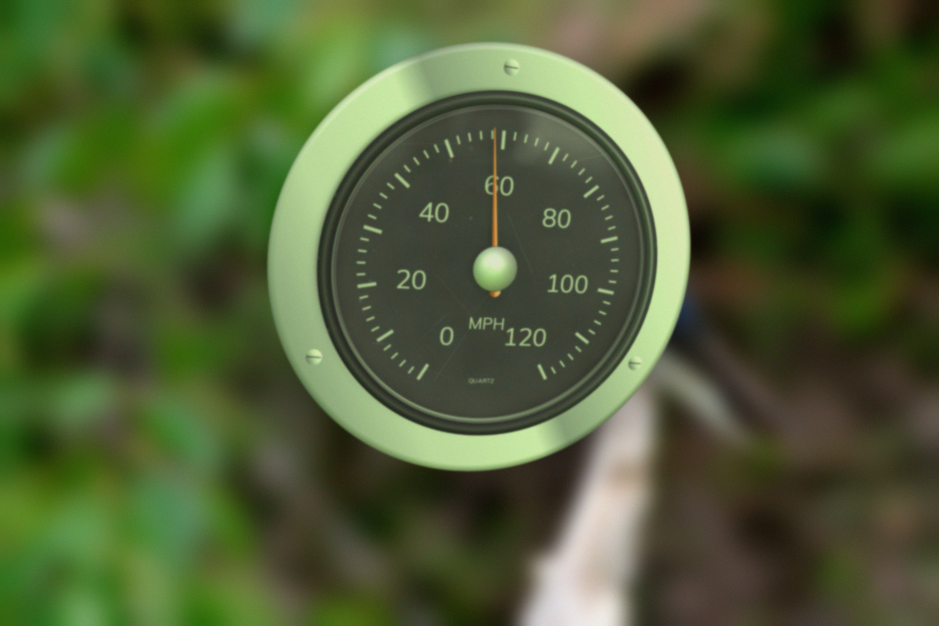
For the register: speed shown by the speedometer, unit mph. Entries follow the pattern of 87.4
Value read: 58
